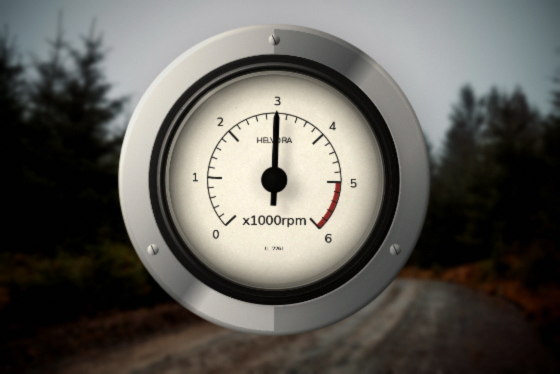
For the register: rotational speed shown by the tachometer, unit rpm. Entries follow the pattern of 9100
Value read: 3000
